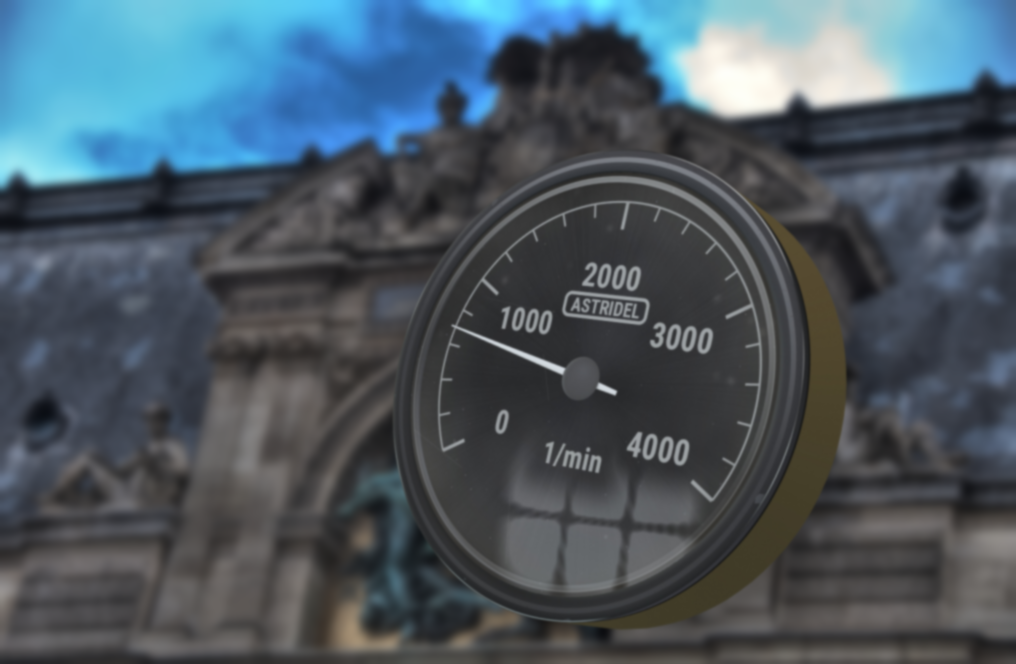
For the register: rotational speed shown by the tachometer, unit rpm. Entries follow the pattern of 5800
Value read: 700
